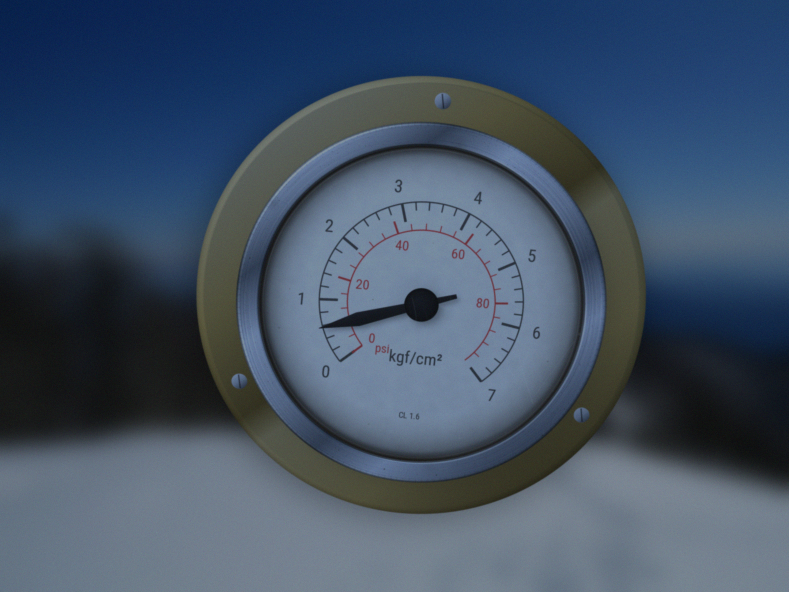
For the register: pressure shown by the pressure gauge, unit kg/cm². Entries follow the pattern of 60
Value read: 0.6
